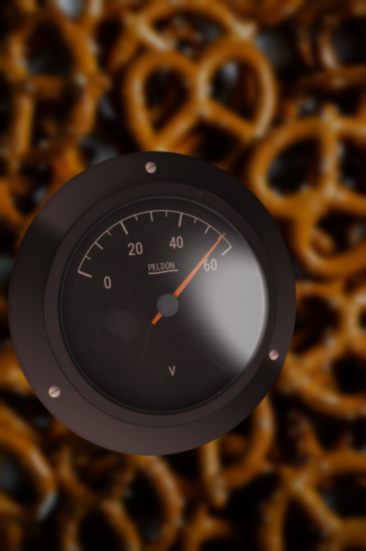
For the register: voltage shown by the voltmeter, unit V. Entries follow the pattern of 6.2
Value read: 55
